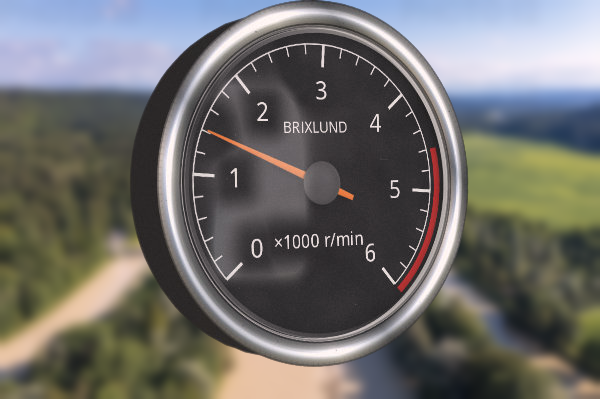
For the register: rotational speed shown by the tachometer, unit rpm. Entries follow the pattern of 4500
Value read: 1400
